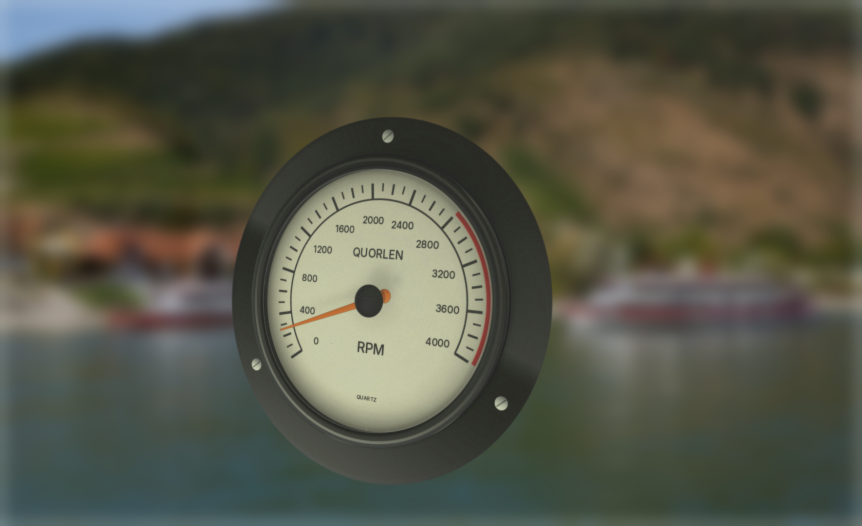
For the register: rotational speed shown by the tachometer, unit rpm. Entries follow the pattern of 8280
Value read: 250
